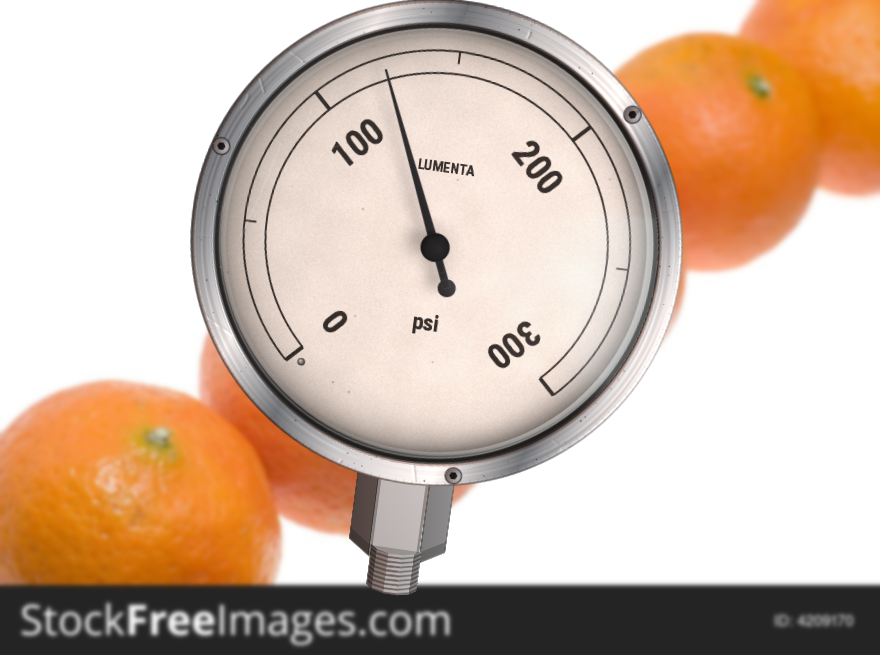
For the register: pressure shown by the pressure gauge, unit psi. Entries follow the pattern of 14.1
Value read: 125
